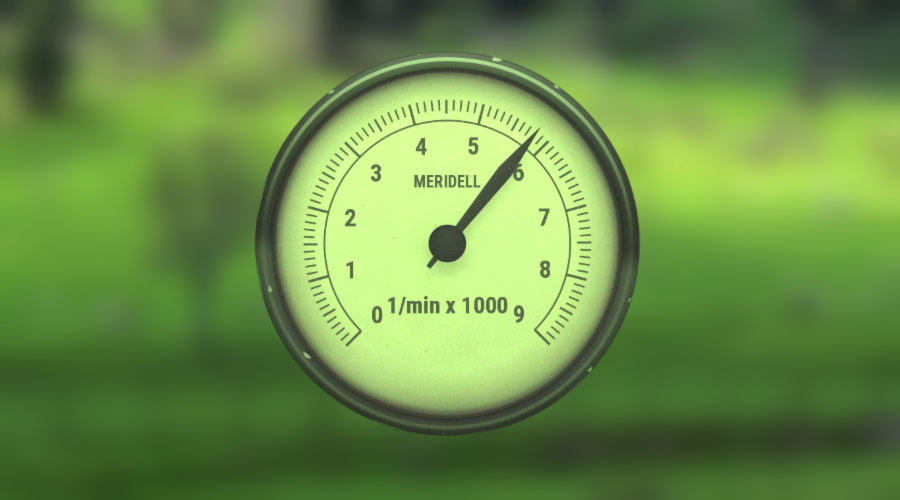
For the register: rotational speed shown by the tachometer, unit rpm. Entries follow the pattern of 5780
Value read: 5800
